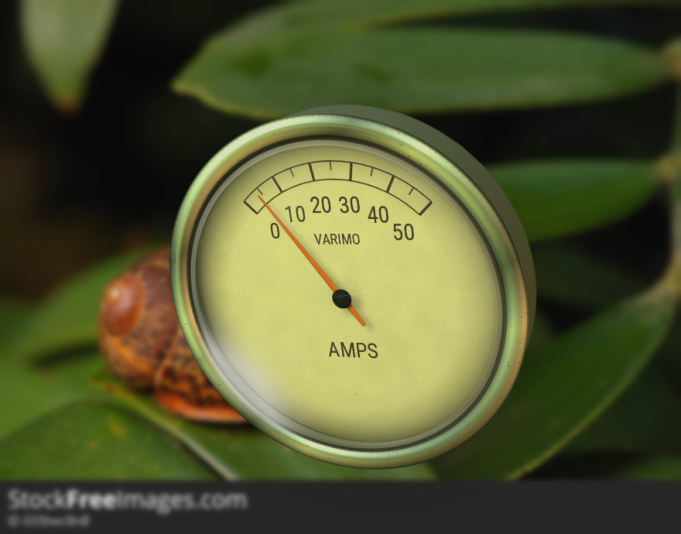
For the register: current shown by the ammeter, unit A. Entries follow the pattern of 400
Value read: 5
